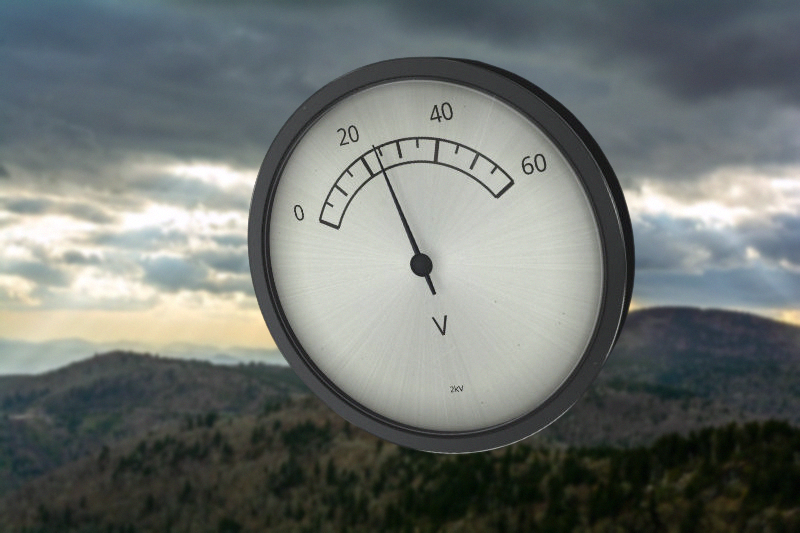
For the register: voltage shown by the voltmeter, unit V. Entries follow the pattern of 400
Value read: 25
